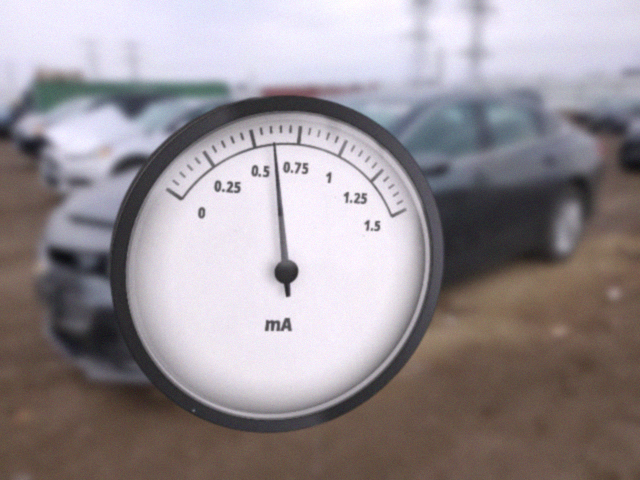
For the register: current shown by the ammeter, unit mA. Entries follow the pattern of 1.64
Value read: 0.6
